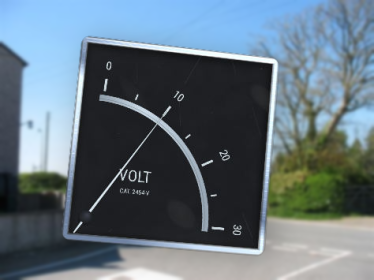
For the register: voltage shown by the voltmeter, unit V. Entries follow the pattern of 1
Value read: 10
